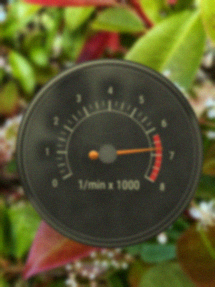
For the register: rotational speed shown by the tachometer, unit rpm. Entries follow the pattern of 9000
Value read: 6750
